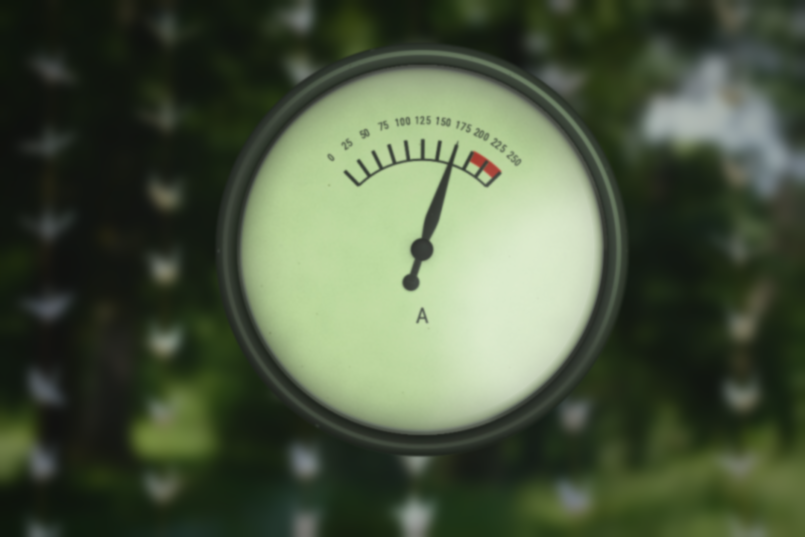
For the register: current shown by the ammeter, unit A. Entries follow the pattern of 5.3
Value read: 175
